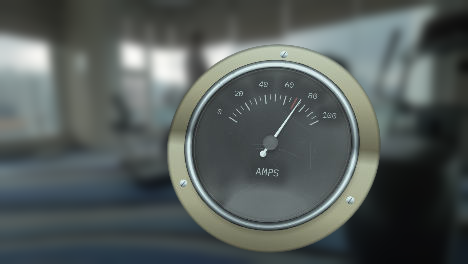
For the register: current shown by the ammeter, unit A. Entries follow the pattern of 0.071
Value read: 75
